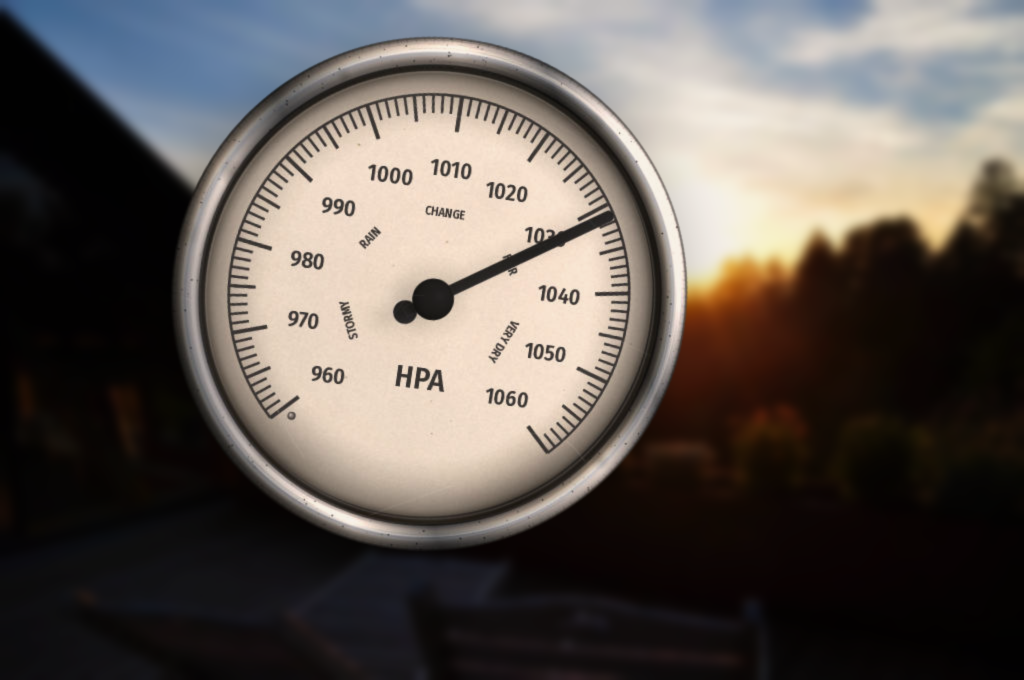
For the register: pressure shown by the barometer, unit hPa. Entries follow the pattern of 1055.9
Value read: 1031
